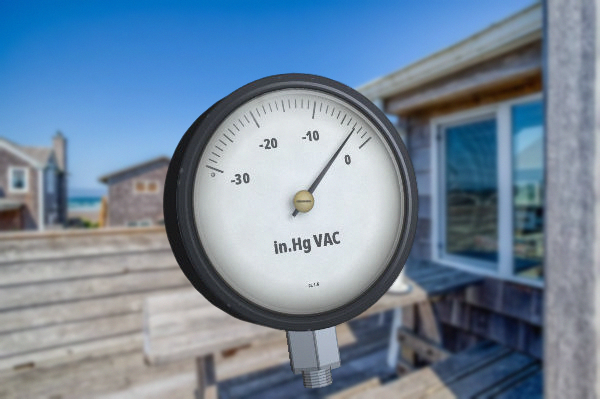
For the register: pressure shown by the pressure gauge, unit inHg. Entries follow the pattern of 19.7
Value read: -3
